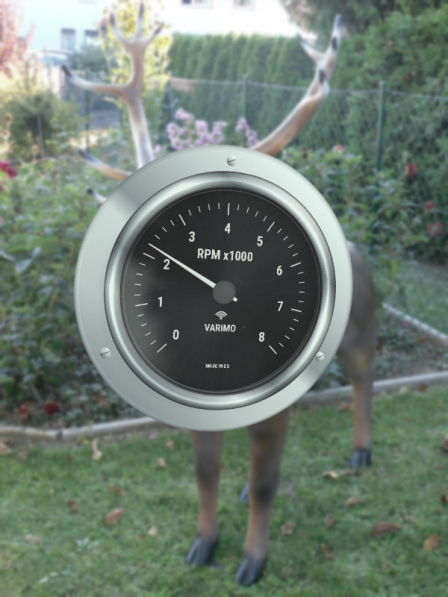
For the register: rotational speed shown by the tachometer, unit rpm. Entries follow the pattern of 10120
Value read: 2200
